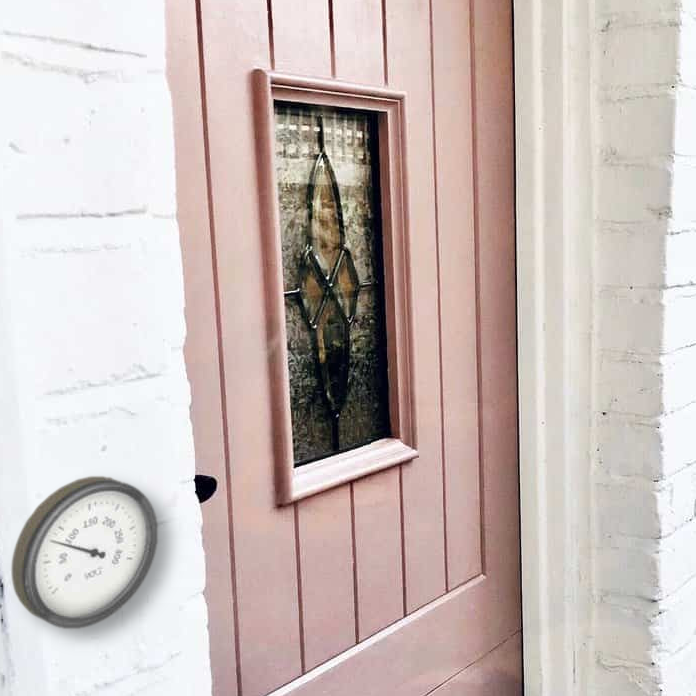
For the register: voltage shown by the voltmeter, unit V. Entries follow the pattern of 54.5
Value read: 80
